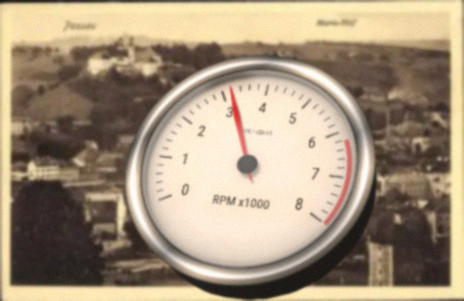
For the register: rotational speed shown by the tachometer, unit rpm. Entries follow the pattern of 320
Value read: 3200
